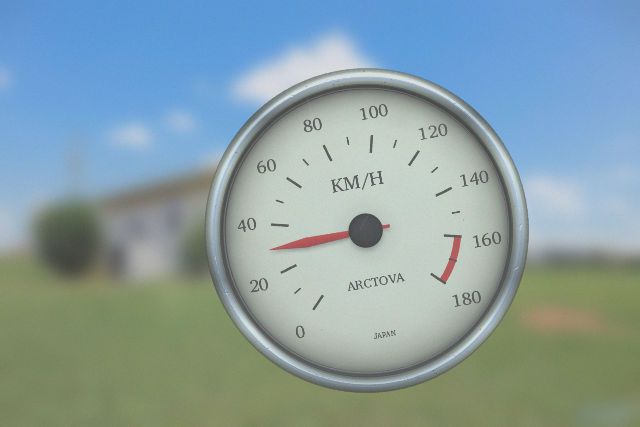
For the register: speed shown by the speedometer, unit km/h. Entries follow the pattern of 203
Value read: 30
